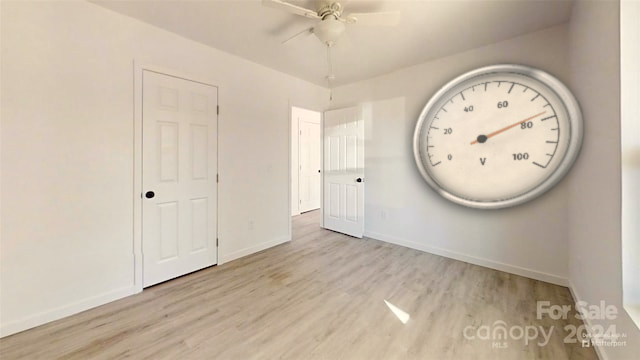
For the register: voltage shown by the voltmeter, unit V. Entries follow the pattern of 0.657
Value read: 77.5
